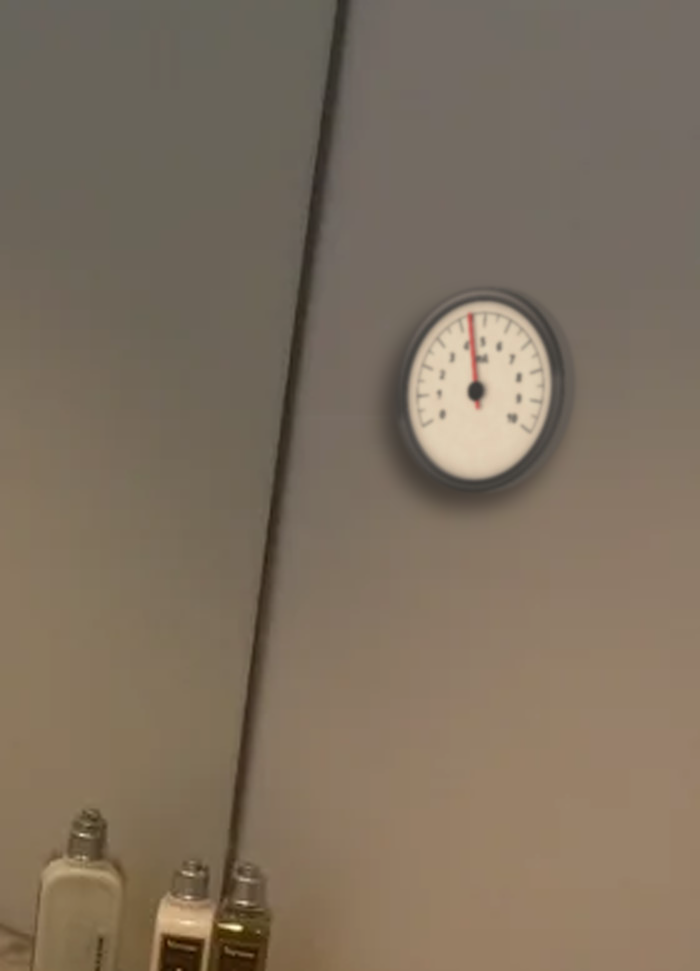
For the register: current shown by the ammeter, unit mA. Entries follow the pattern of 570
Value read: 4.5
